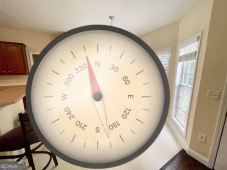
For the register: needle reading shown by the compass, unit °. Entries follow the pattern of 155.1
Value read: 345
